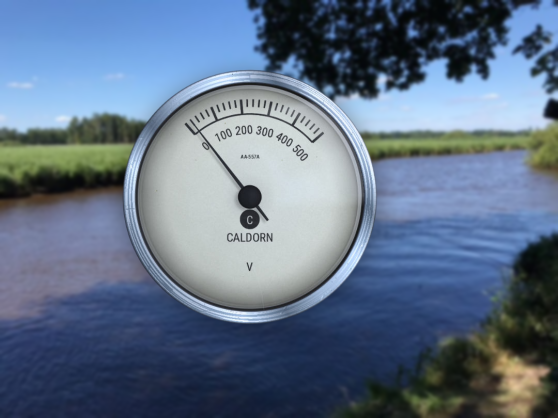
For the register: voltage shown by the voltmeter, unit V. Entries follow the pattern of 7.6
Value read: 20
